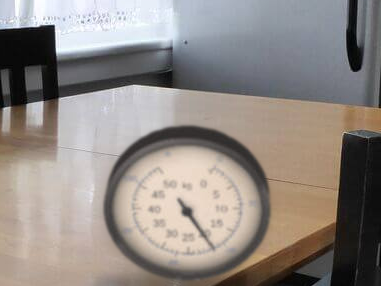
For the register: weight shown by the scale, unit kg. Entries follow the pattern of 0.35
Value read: 20
